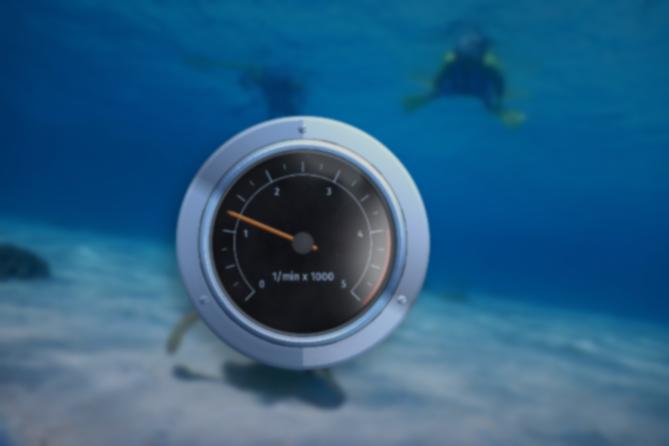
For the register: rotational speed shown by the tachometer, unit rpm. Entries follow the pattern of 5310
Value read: 1250
